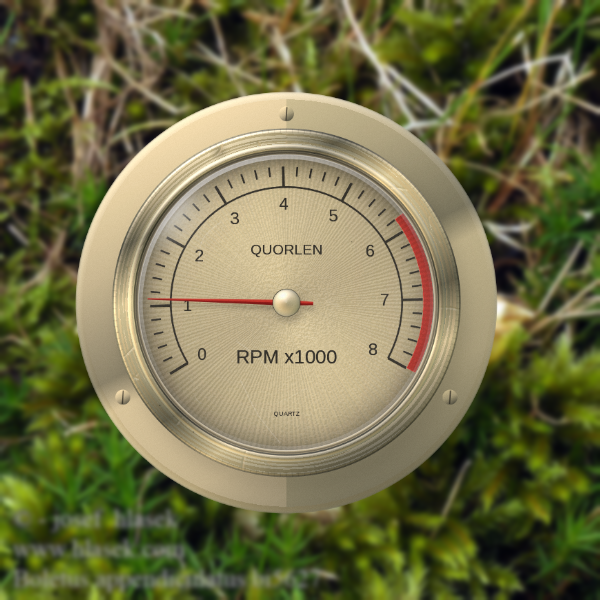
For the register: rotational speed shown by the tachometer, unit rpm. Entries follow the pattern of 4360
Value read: 1100
